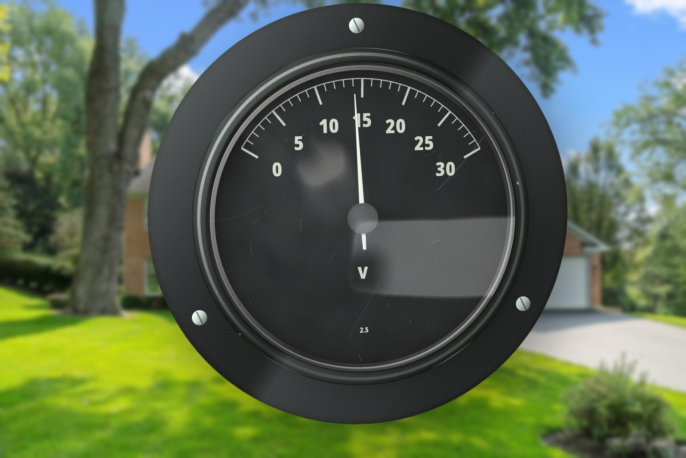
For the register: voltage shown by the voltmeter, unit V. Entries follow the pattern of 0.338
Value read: 14
